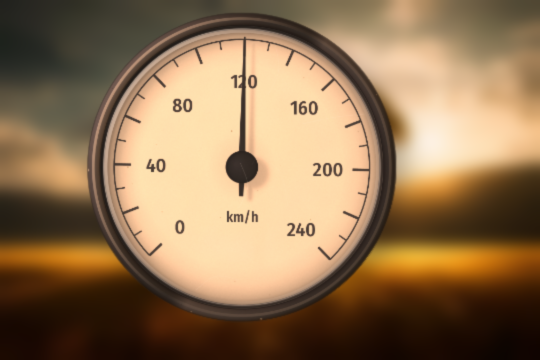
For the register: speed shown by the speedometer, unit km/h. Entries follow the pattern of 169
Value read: 120
